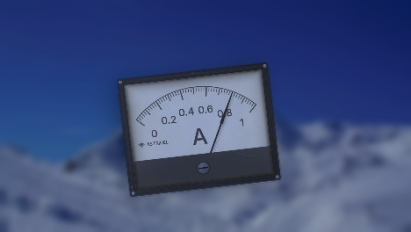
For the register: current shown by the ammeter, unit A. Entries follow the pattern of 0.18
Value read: 0.8
